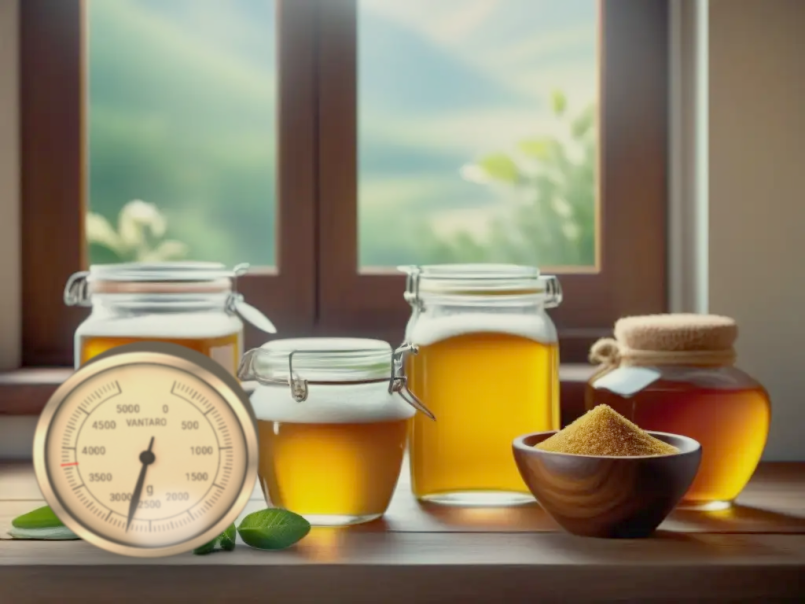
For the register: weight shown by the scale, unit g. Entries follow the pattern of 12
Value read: 2750
